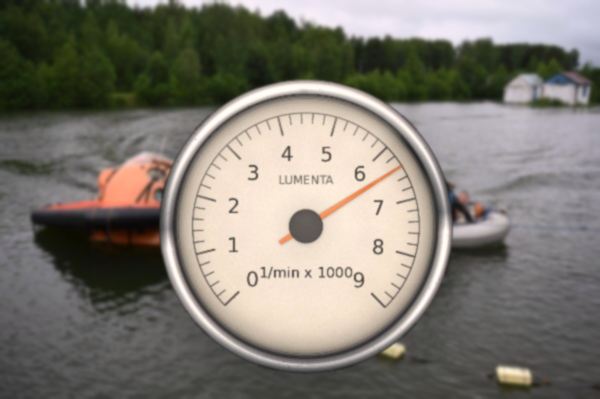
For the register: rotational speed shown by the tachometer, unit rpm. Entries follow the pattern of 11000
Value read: 6400
